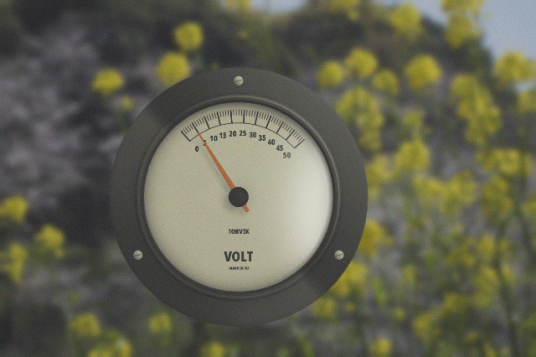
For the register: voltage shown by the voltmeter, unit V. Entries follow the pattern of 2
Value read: 5
